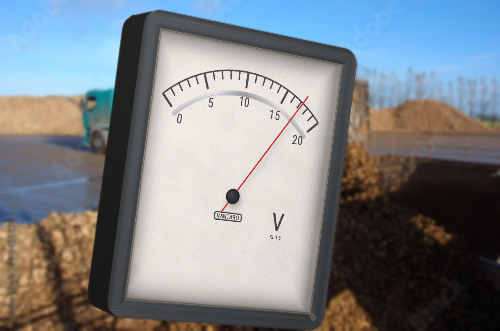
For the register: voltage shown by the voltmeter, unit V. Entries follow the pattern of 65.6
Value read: 17
